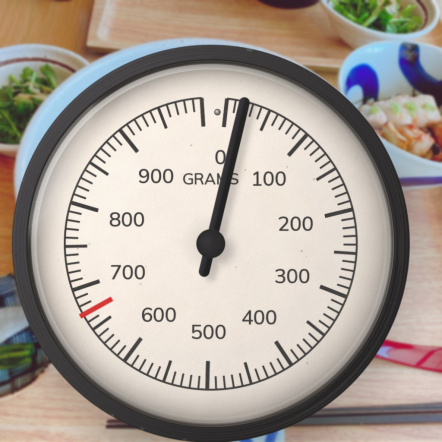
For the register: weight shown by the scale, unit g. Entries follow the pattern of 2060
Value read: 20
